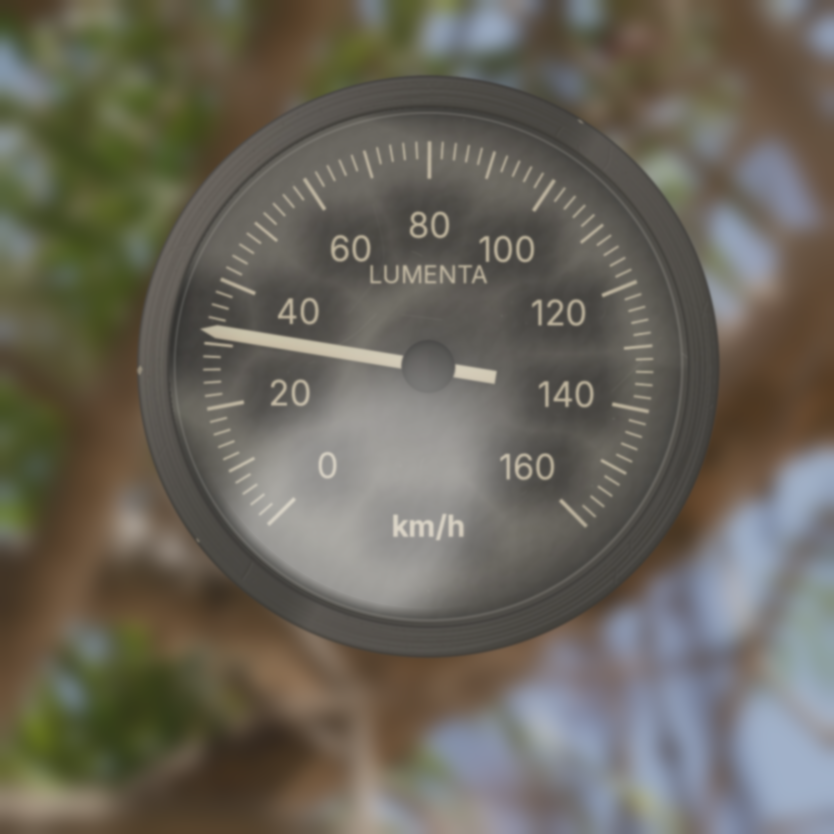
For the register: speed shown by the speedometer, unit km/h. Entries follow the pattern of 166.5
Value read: 32
